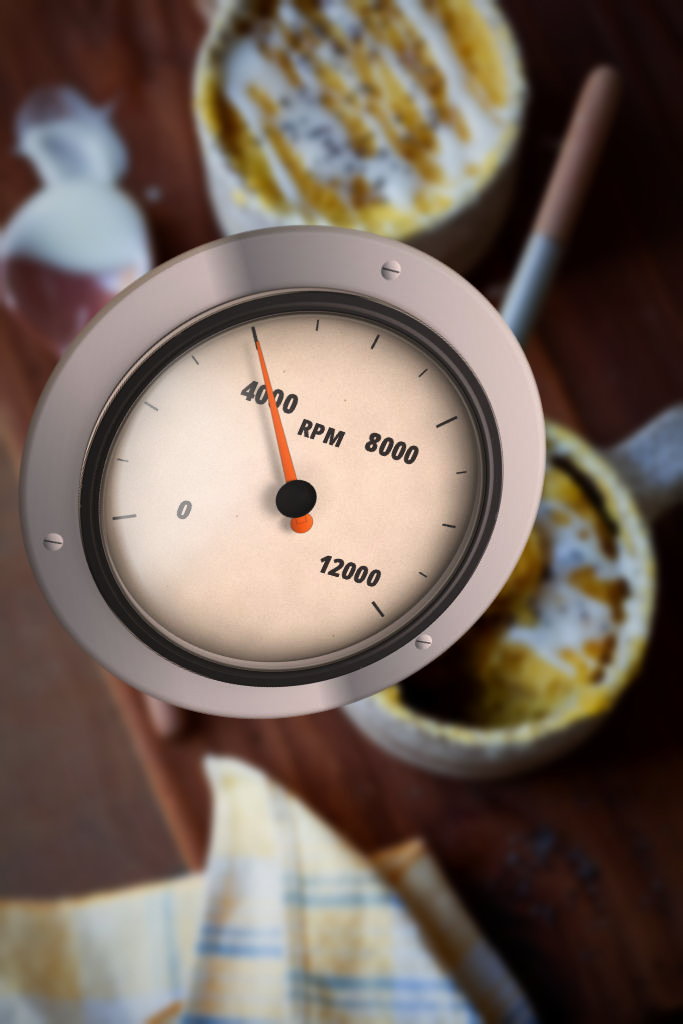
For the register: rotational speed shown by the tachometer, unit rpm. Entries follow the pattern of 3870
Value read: 4000
